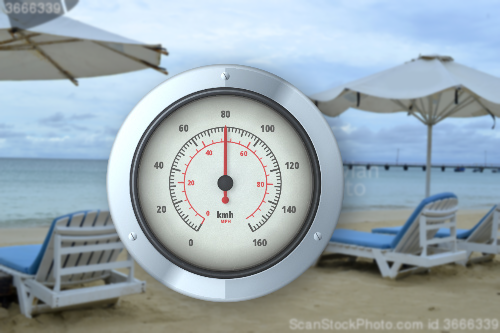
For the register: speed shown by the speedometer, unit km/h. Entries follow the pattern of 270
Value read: 80
